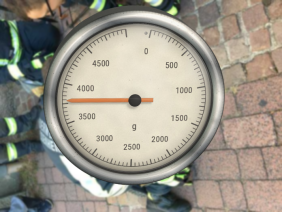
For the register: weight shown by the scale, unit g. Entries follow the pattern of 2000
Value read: 3800
